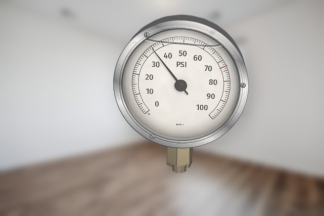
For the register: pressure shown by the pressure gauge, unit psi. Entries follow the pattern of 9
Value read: 35
